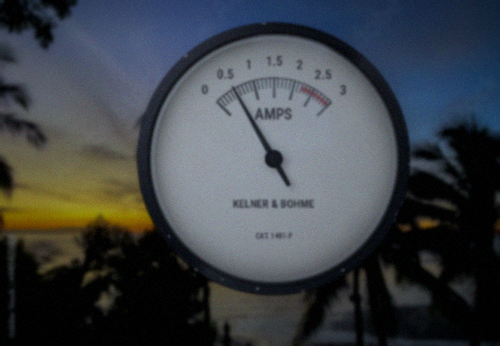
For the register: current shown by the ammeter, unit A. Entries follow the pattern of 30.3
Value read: 0.5
